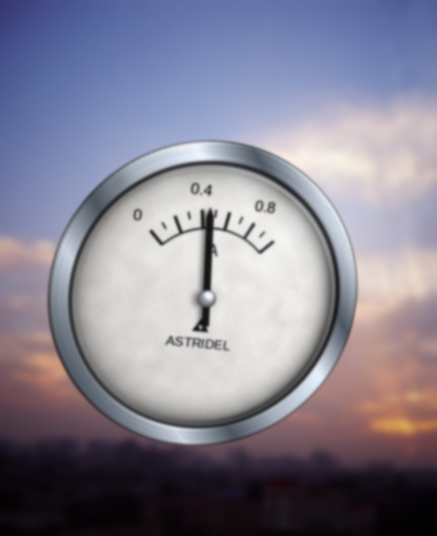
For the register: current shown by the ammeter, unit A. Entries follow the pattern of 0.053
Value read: 0.45
